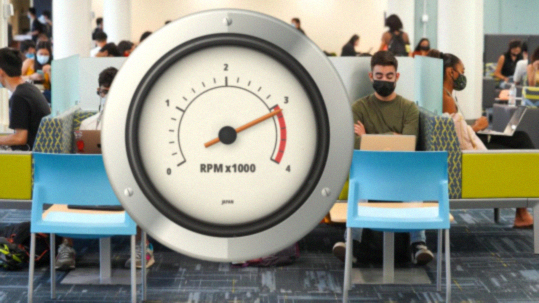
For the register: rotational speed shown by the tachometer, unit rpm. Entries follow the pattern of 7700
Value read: 3100
